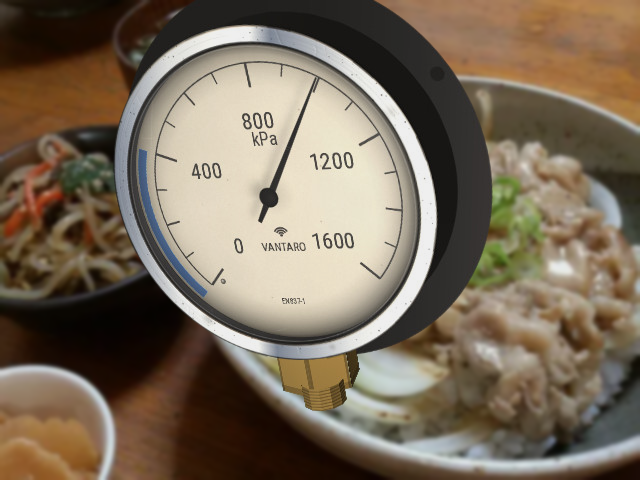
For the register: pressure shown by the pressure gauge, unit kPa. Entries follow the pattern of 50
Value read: 1000
